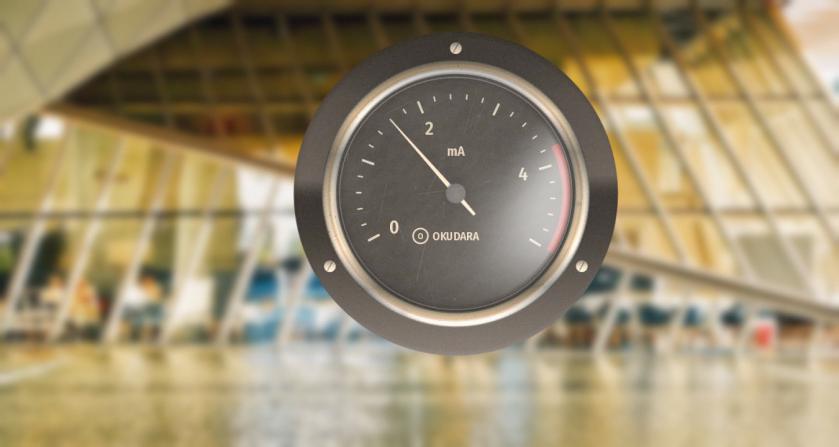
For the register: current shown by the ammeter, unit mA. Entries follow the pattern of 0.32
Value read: 1.6
